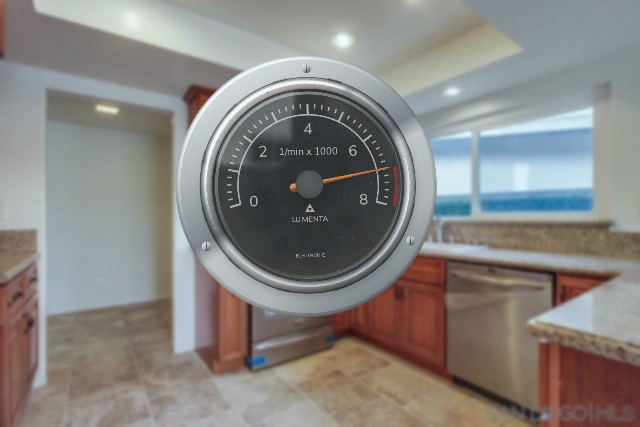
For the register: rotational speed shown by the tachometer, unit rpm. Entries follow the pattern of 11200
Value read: 7000
